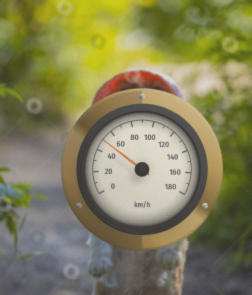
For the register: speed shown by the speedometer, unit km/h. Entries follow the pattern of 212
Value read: 50
